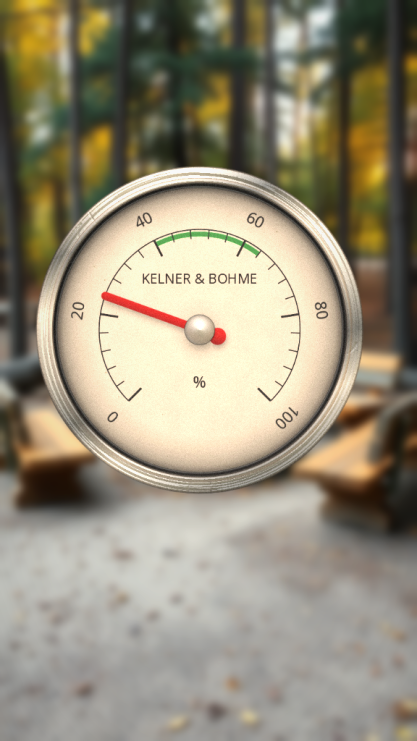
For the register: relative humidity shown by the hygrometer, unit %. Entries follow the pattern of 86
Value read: 24
